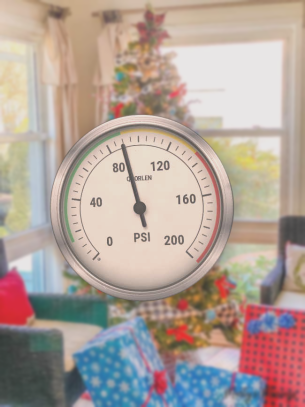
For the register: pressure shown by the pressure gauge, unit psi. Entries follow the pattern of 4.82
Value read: 90
